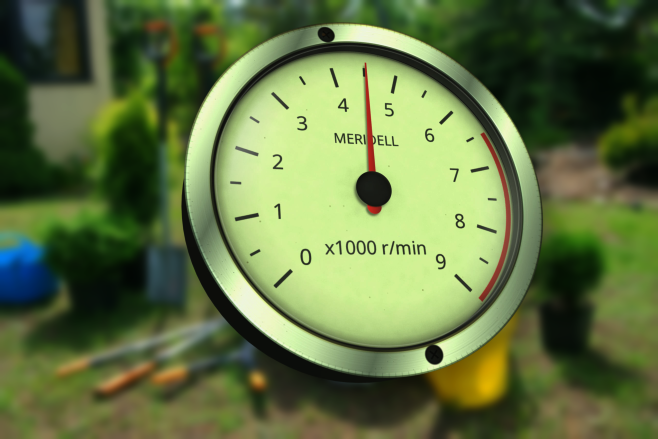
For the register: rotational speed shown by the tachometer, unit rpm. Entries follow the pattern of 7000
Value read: 4500
